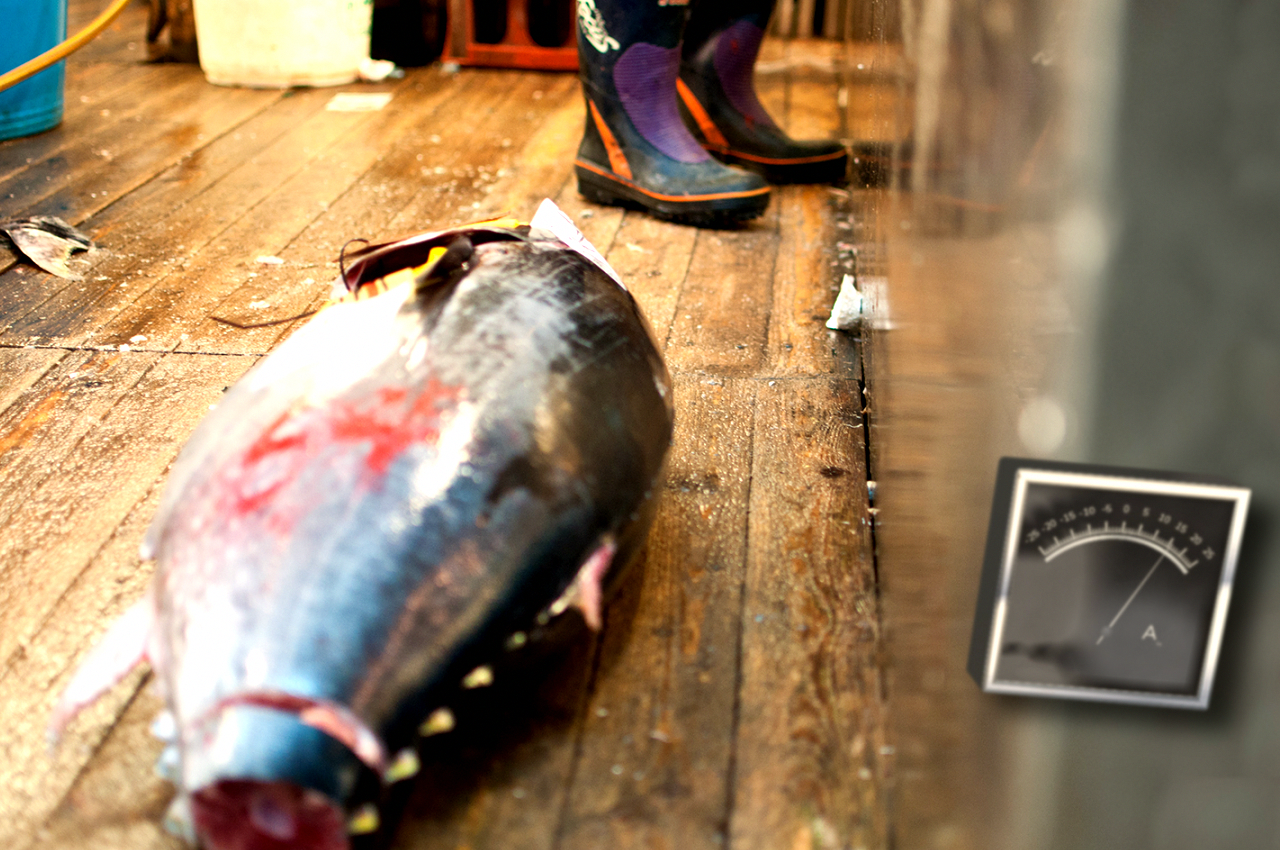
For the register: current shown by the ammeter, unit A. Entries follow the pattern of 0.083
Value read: 15
